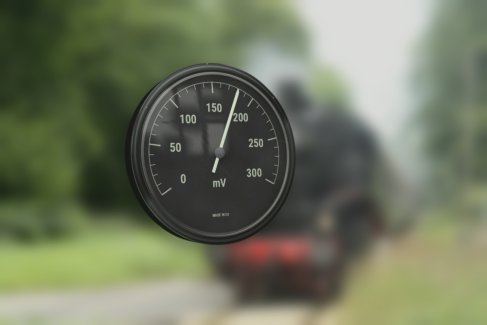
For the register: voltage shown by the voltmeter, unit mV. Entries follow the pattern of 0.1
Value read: 180
